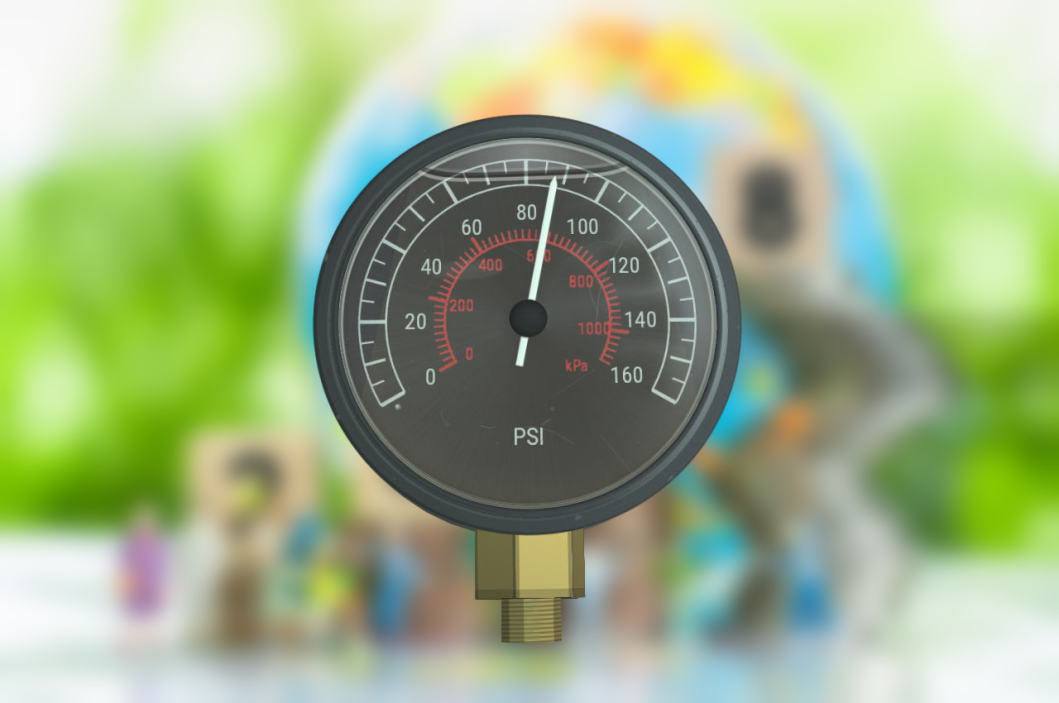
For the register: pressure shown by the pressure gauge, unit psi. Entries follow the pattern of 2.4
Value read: 87.5
